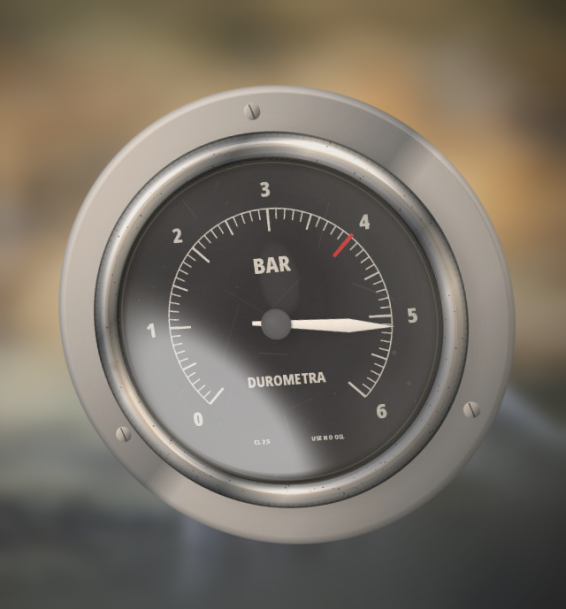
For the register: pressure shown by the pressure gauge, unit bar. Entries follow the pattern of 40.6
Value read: 5.1
